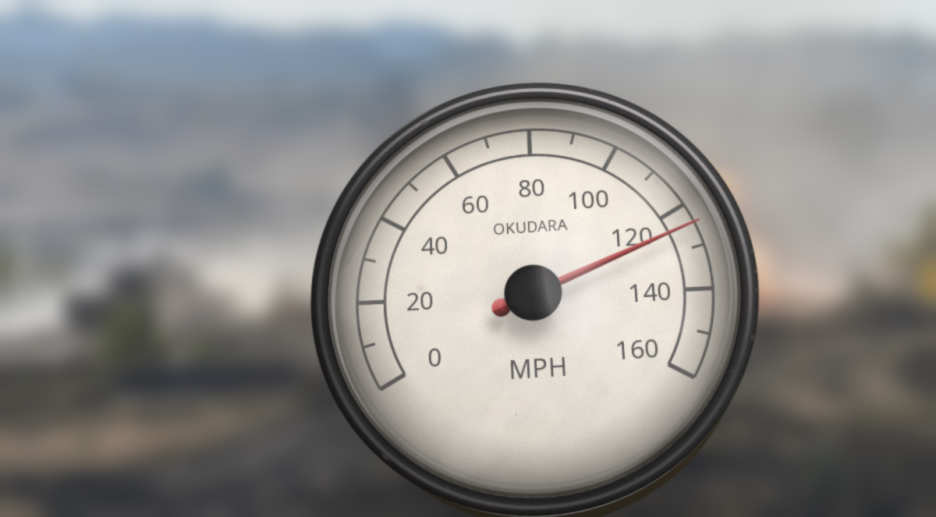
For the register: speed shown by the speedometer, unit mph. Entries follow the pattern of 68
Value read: 125
